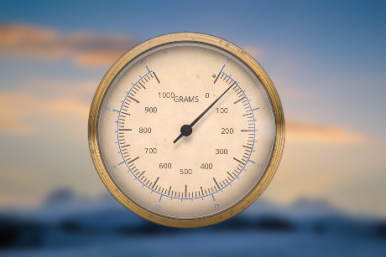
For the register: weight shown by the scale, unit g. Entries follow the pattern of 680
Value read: 50
